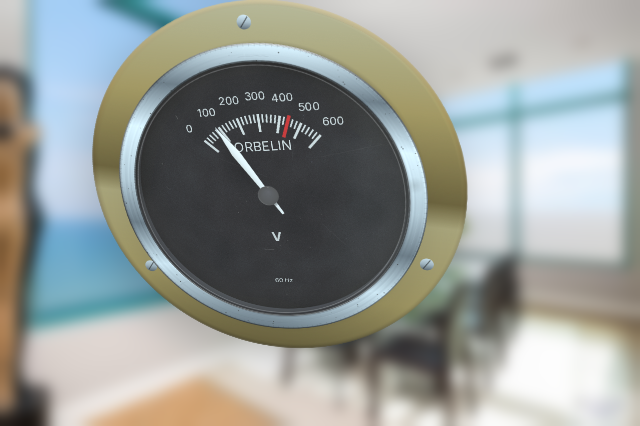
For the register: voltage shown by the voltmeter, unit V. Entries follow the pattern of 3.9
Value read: 100
